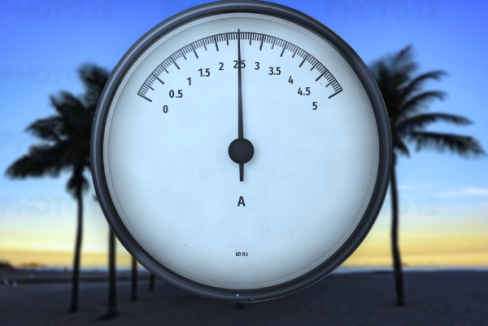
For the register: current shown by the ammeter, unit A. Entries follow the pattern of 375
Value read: 2.5
